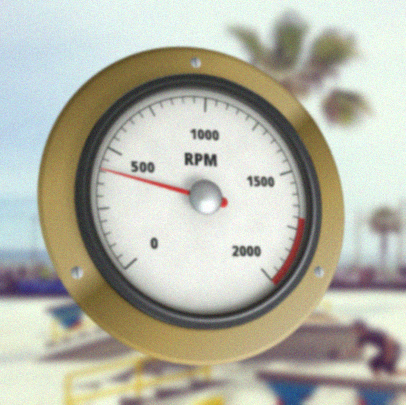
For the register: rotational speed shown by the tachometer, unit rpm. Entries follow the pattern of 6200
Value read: 400
